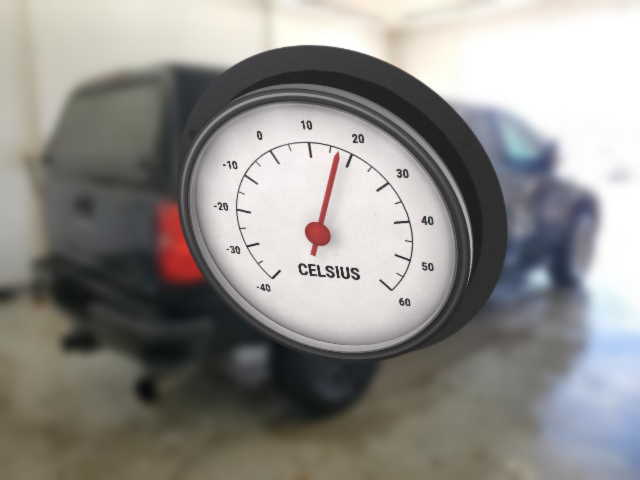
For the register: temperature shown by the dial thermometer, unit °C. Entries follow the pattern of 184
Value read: 17.5
